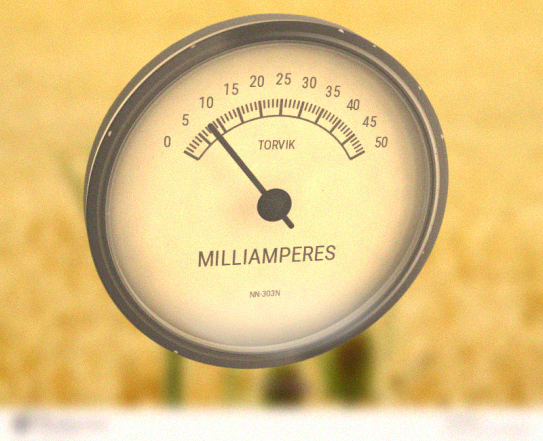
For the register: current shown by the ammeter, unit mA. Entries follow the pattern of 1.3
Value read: 8
